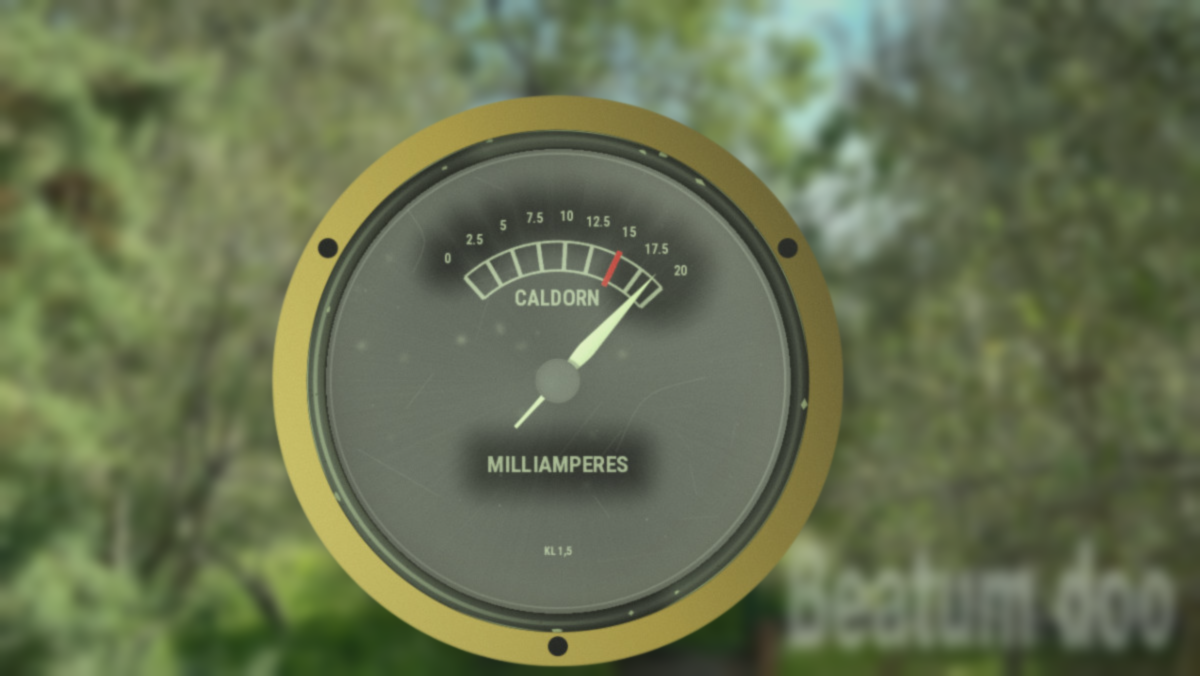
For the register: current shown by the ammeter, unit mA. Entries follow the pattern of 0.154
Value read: 18.75
